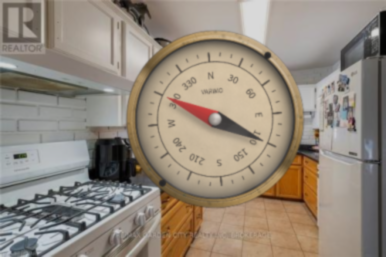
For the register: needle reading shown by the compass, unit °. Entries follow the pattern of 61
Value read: 300
